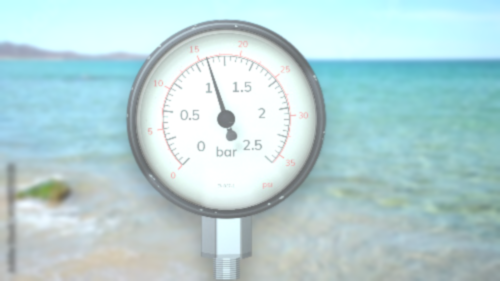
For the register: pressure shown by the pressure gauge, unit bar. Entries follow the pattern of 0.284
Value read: 1.1
